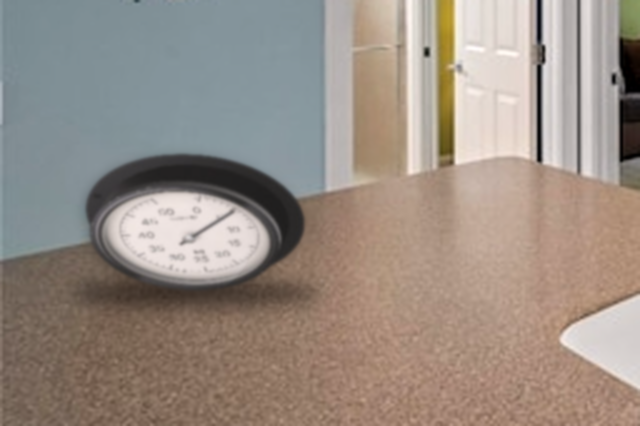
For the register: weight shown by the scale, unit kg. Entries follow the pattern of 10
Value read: 5
